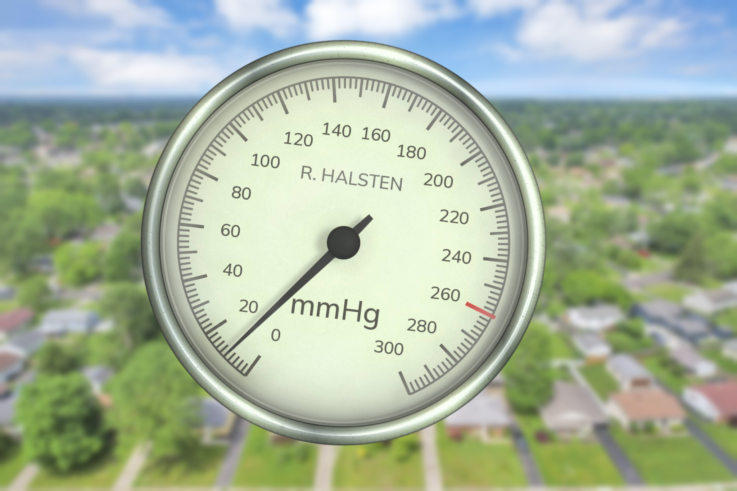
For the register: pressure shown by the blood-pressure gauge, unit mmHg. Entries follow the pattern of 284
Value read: 10
